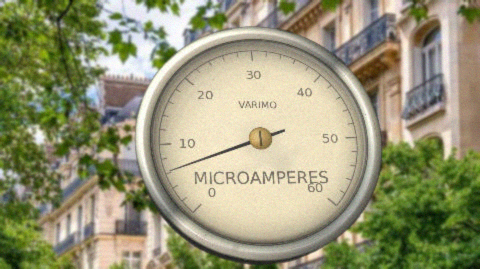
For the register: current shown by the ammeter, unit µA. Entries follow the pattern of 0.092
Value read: 6
